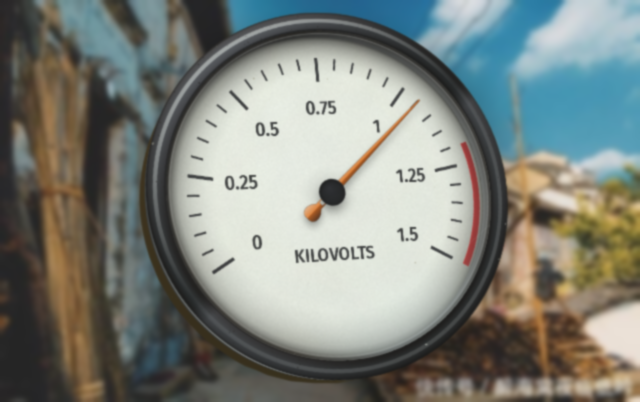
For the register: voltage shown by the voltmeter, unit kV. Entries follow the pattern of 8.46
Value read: 1.05
